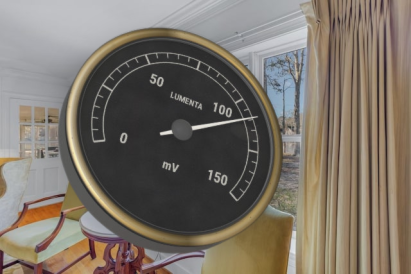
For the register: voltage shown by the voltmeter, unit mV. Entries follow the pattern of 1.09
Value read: 110
